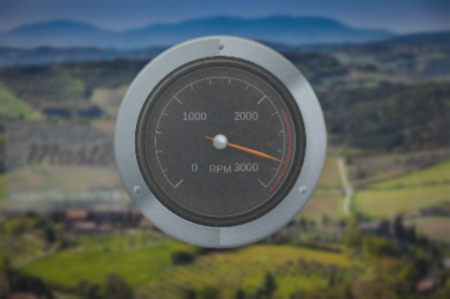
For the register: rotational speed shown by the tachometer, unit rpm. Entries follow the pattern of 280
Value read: 2700
